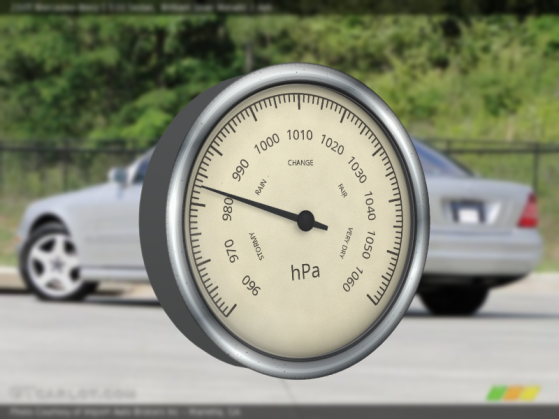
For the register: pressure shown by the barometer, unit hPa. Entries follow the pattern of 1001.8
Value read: 983
